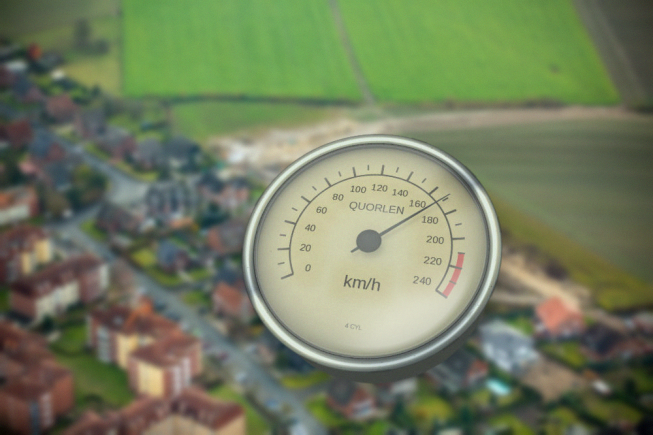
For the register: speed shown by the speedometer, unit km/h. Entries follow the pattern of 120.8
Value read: 170
